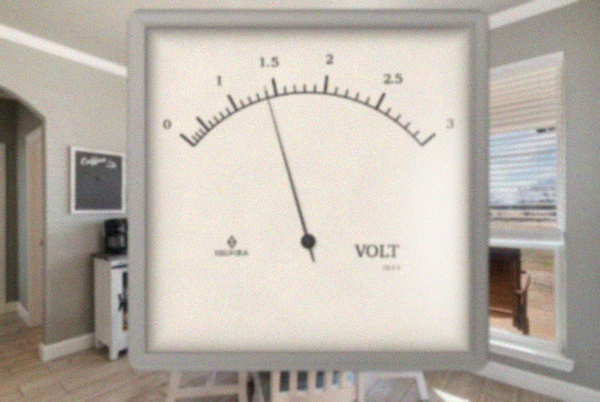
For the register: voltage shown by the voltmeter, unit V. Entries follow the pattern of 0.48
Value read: 1.4
